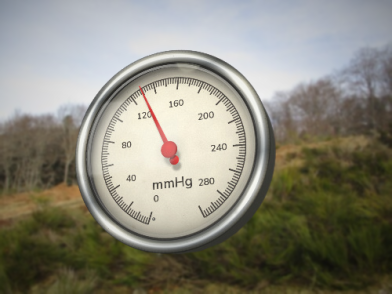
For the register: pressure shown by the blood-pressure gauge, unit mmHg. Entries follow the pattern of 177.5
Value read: 130
